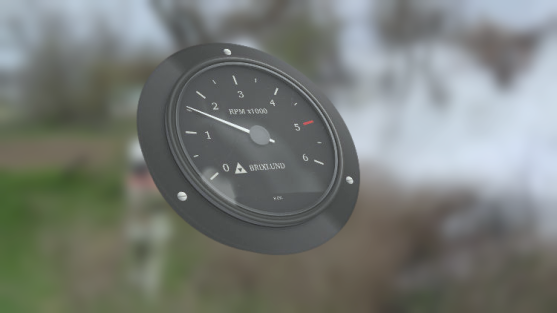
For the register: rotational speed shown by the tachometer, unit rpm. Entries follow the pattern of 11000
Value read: 1500
